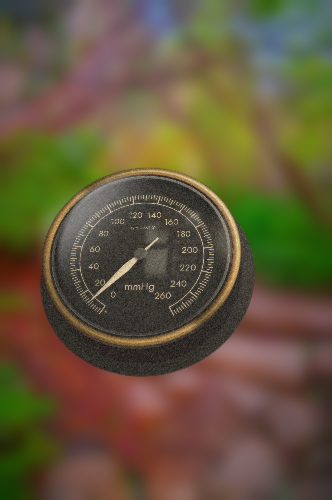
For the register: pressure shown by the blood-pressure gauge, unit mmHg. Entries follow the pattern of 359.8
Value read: 10
